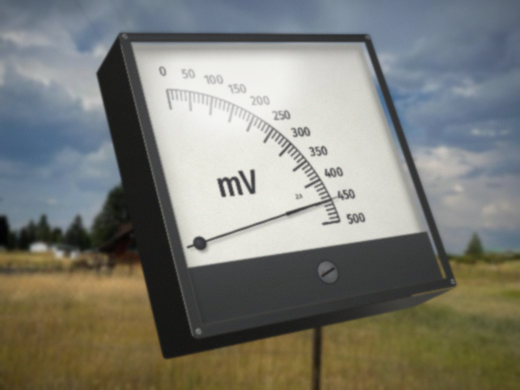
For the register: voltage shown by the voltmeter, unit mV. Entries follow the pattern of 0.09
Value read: 450
